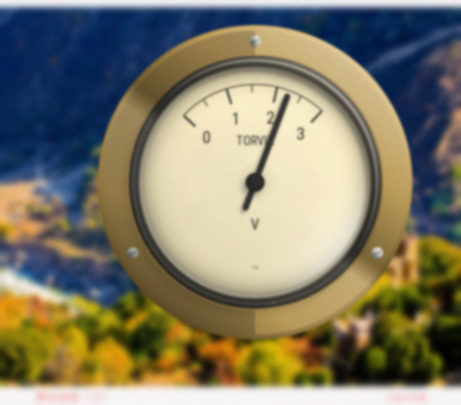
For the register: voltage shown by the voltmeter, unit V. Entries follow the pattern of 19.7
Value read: 2.25
